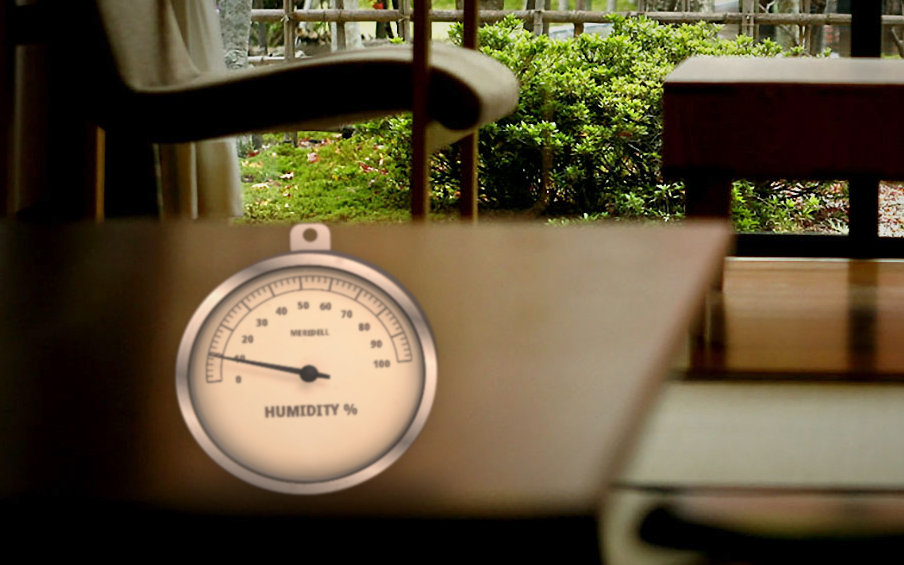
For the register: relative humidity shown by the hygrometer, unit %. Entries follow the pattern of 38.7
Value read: 10
